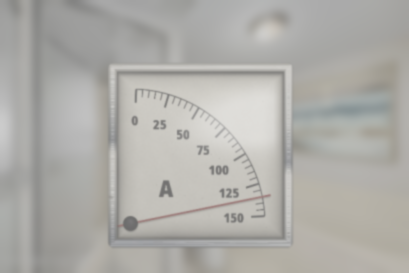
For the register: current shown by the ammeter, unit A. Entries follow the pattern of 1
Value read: 135
